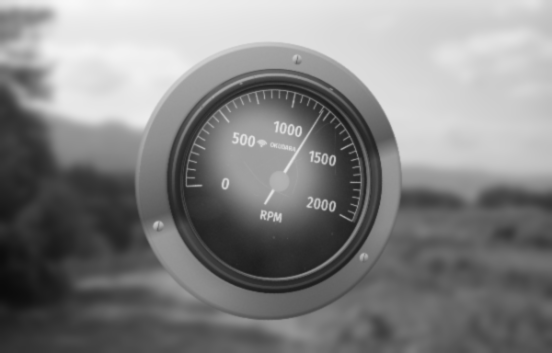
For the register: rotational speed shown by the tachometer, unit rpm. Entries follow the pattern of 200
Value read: 1200
